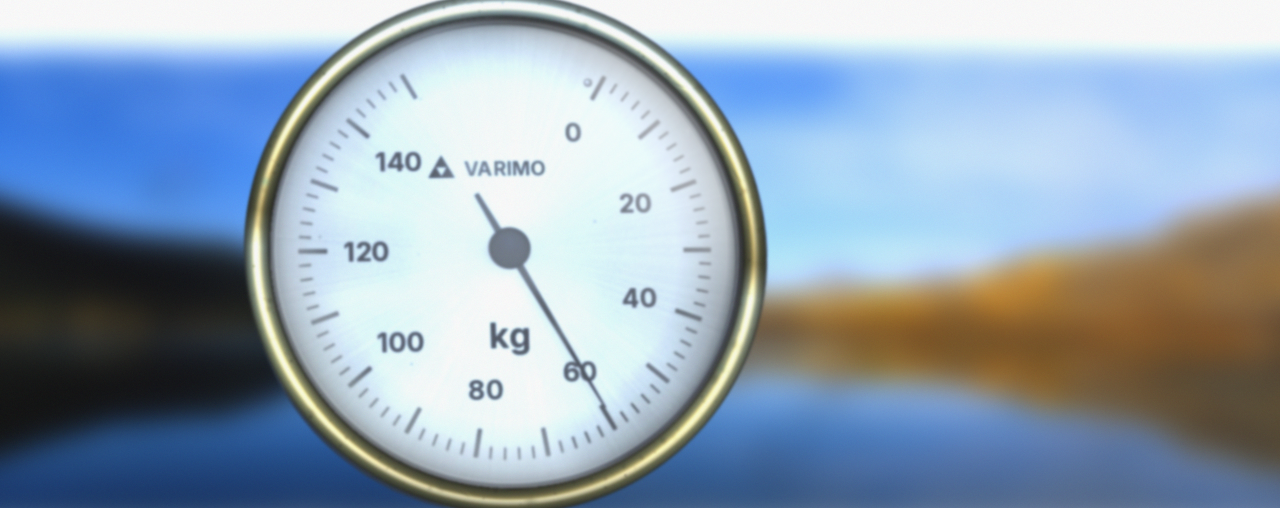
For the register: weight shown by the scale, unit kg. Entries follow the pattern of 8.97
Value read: 60
